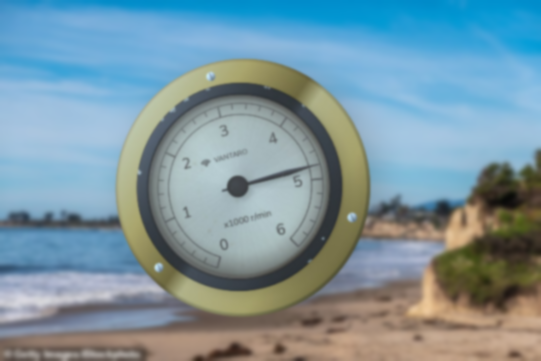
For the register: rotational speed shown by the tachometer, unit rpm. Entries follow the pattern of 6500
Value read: 4800
